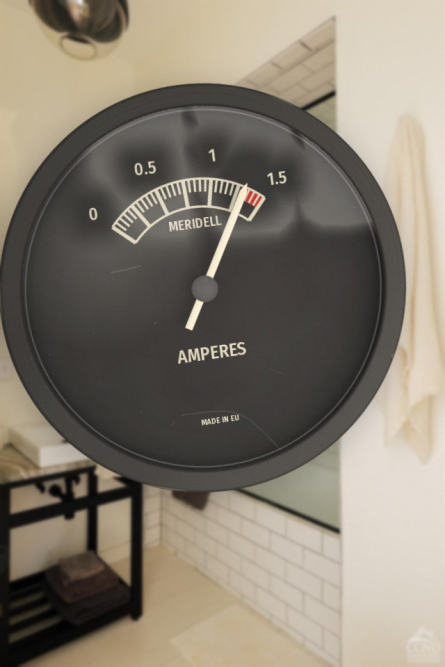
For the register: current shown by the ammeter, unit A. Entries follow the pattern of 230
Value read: 1.3
